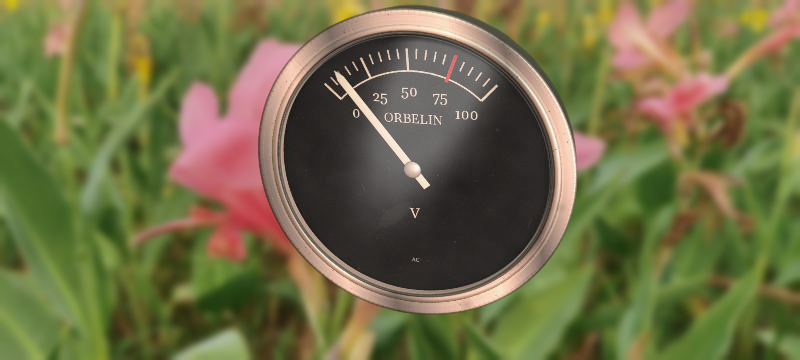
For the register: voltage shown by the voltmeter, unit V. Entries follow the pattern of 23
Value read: 10
